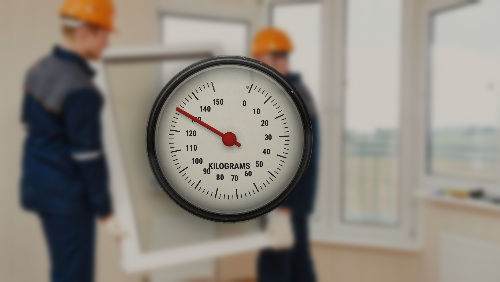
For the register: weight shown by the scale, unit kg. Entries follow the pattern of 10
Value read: 130
